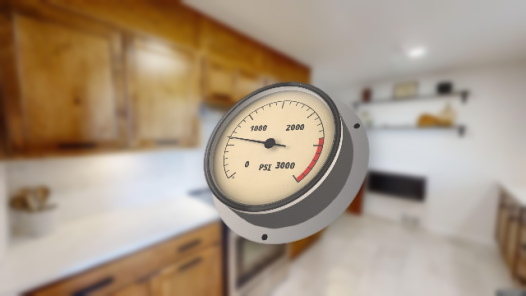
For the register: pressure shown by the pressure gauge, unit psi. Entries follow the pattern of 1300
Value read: 600
